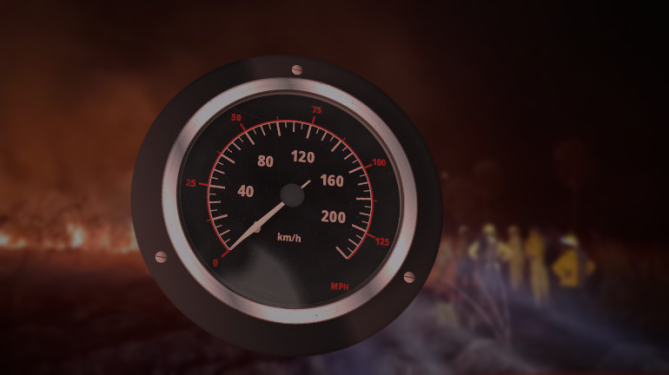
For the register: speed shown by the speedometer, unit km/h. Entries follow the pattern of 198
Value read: 0
